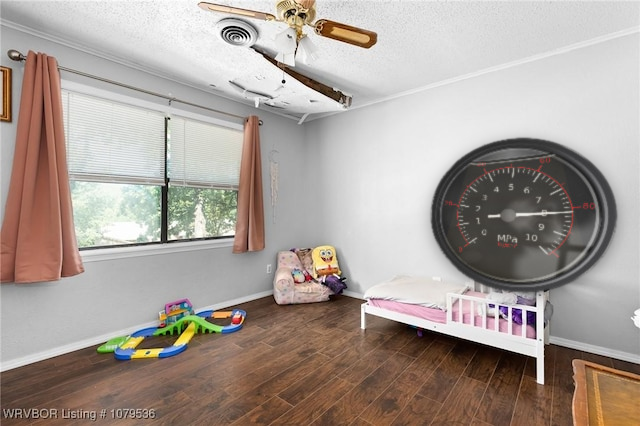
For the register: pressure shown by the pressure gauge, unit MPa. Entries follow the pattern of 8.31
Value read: 8
